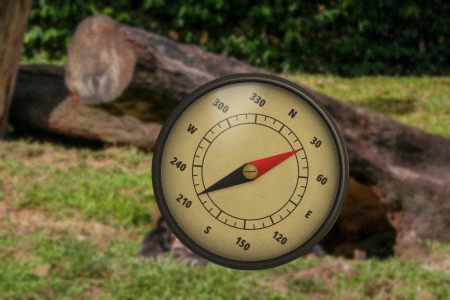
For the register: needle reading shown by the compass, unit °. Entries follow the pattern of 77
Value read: 30
